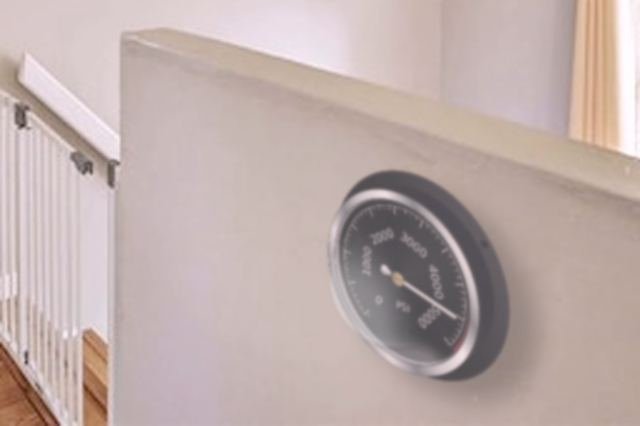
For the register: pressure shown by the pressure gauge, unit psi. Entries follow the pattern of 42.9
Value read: 4500
